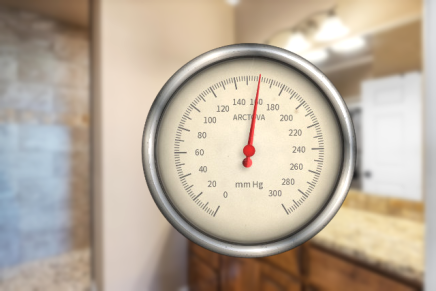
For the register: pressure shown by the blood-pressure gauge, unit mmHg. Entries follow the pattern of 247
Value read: 160
